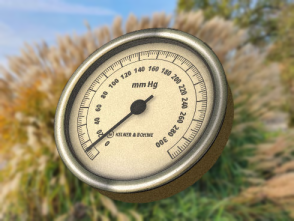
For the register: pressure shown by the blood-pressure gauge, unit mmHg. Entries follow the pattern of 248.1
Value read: 10
